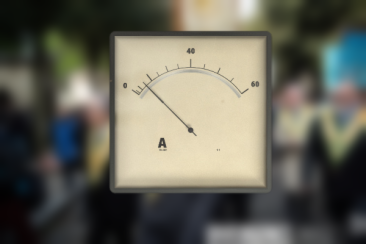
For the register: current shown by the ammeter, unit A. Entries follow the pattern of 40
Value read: 15
